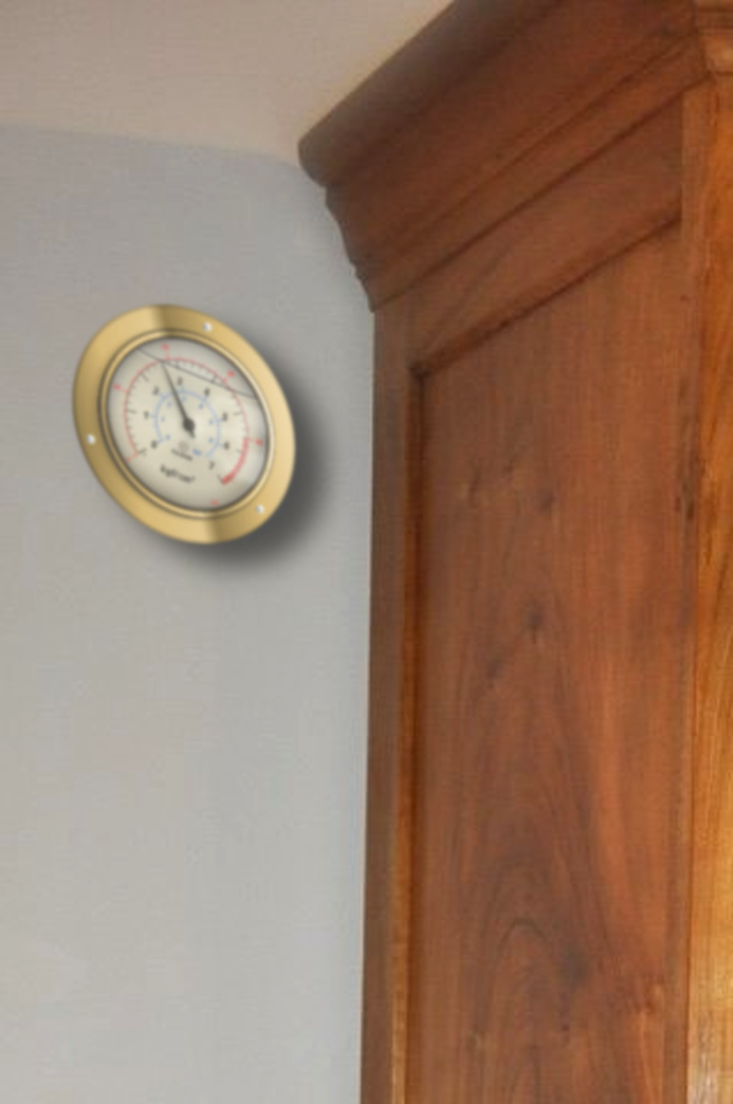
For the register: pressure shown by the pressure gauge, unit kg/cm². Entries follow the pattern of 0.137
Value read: 2.6
